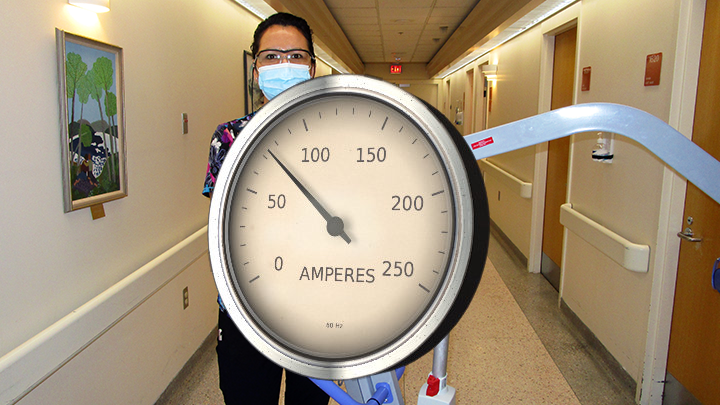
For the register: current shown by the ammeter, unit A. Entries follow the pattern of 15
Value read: 75
